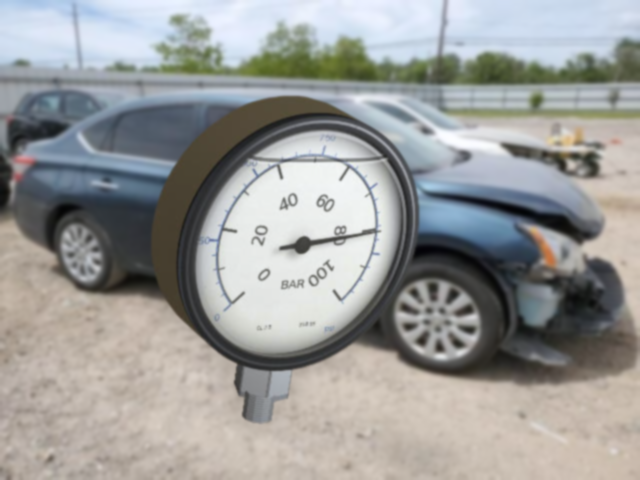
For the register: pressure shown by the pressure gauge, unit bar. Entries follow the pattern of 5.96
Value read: 80
